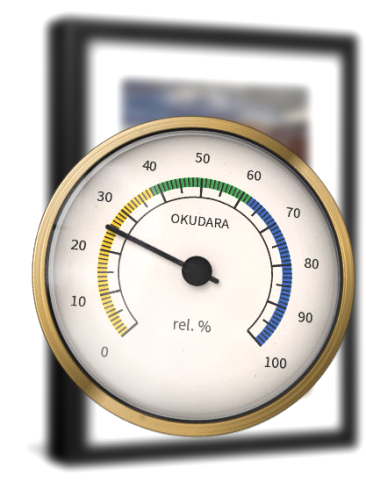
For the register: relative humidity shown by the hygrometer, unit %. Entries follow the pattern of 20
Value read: 25
